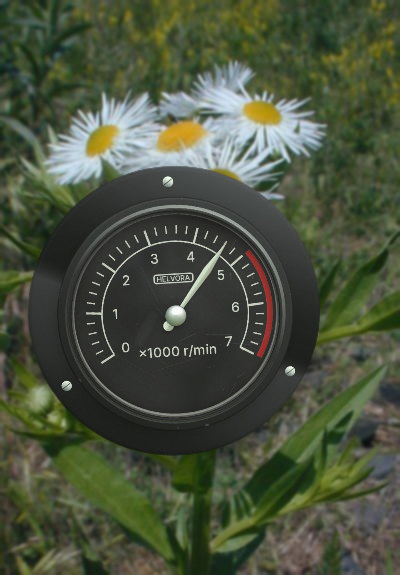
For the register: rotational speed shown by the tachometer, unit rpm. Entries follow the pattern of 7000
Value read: 4600
